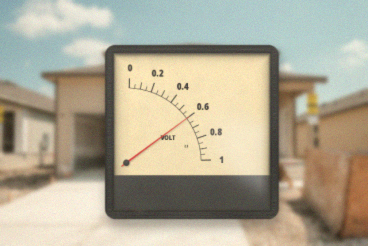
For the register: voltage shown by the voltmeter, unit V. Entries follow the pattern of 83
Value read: 0.6
